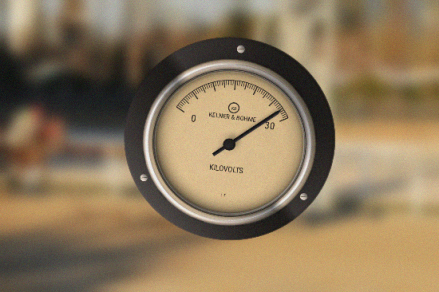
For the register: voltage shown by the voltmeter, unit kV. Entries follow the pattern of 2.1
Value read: 27.5
